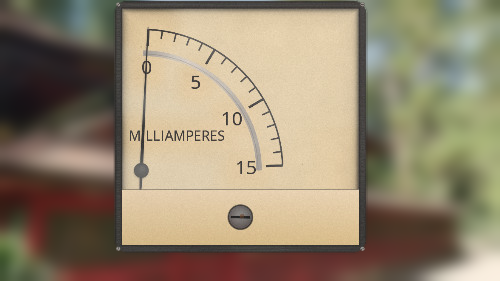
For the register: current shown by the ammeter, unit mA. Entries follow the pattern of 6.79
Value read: 0
